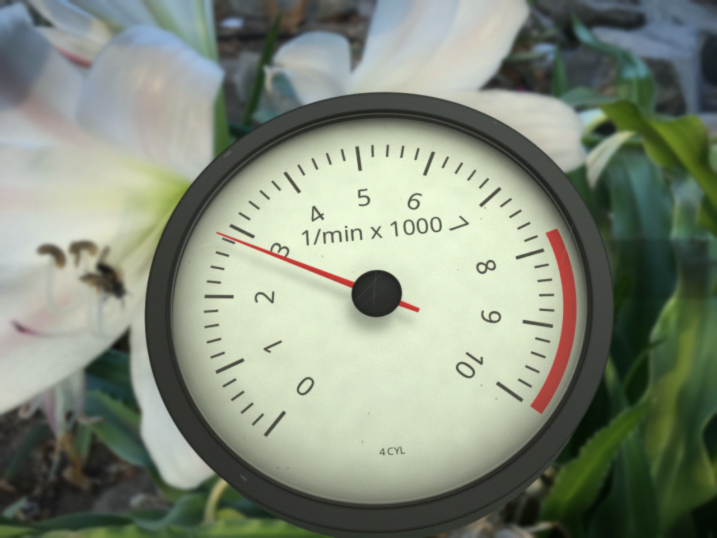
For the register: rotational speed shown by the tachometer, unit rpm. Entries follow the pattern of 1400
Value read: 2800
